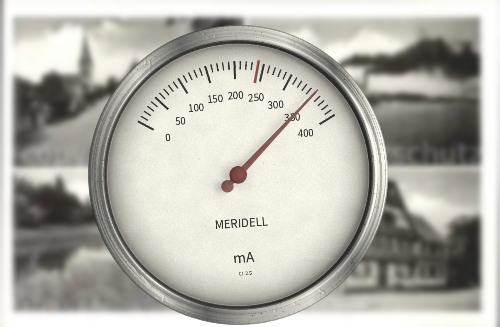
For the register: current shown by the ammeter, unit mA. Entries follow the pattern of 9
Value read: 350
